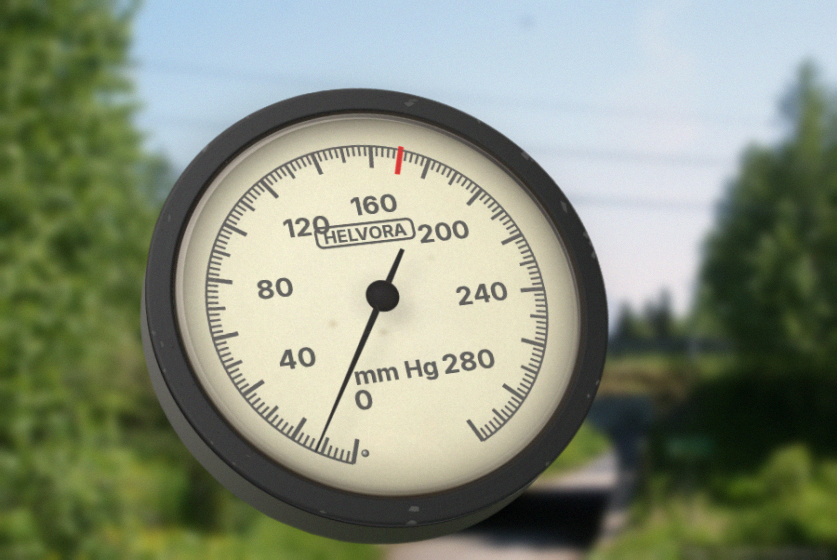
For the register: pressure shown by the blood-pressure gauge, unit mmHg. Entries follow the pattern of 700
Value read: 12
